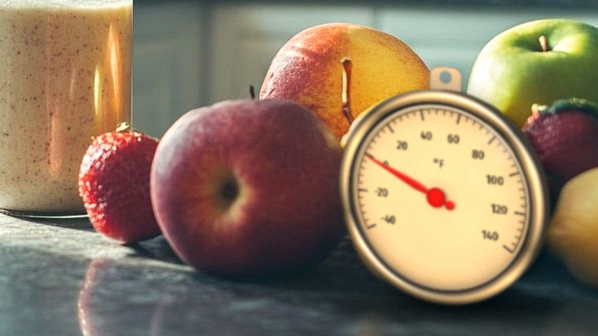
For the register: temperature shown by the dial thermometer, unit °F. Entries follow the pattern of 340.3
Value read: 0
